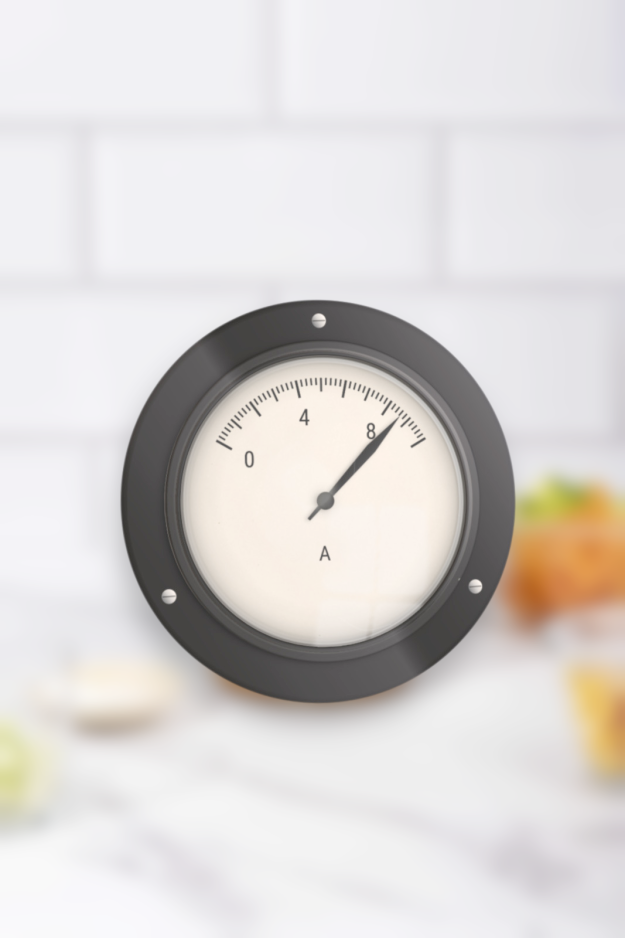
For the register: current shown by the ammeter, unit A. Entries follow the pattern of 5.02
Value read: 8.6
